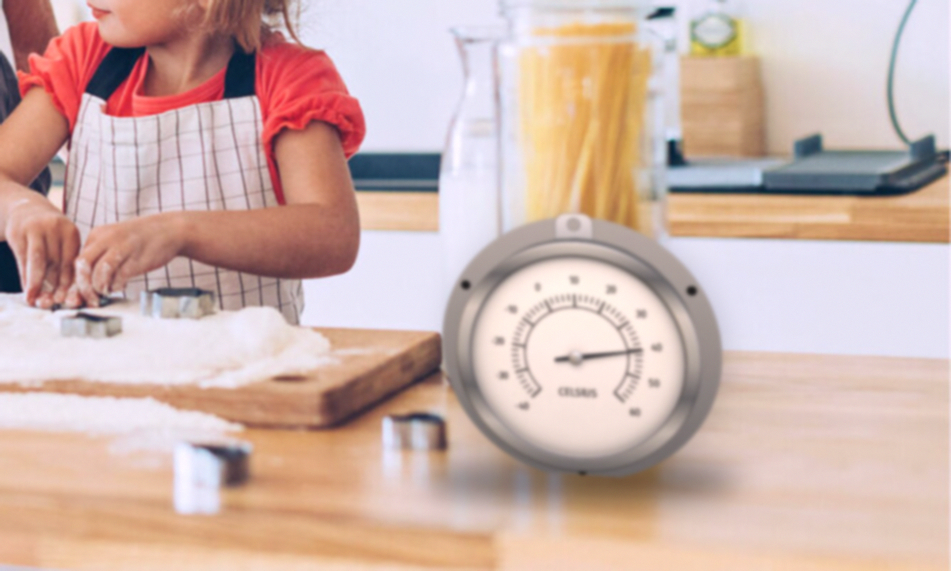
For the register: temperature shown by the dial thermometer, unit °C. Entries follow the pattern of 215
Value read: 40
